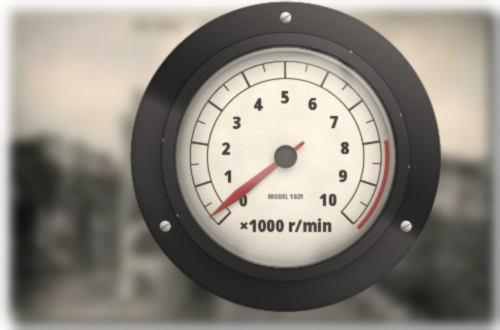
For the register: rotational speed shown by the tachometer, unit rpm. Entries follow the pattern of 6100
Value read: 250
